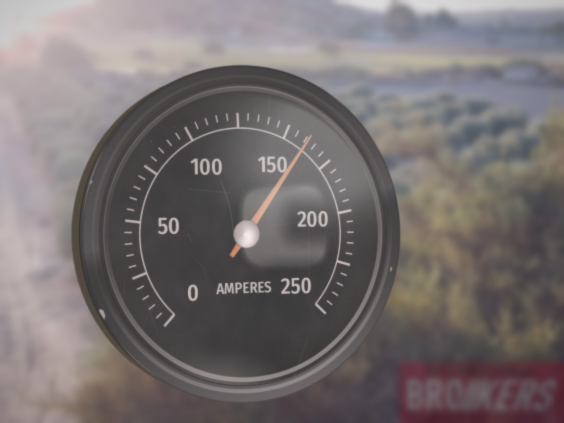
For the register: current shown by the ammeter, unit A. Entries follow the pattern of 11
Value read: 160
